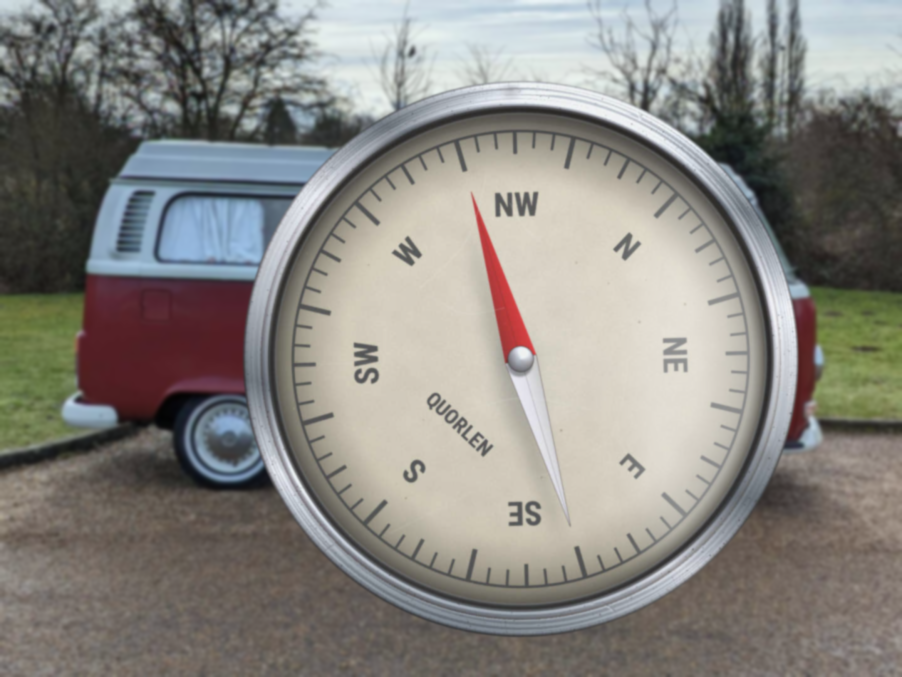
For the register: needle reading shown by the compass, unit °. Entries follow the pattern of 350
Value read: 300
